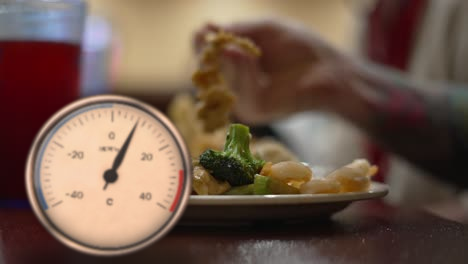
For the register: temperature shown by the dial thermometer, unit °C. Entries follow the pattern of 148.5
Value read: 8
